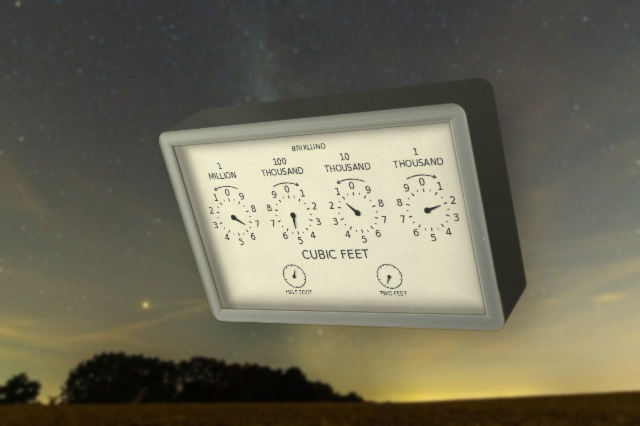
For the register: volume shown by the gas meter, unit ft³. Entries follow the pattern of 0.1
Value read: 651200
